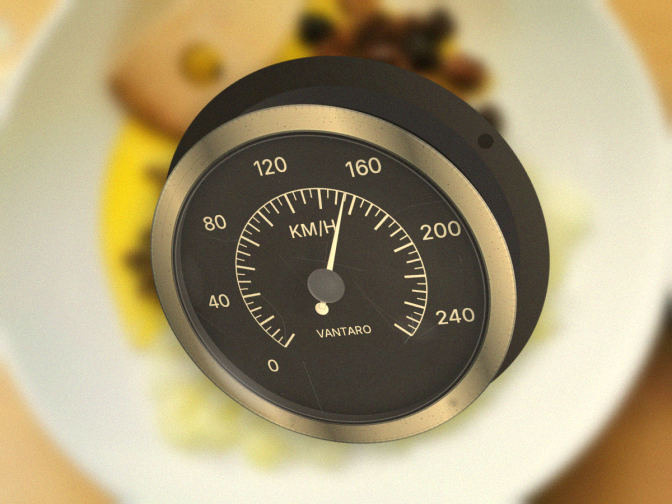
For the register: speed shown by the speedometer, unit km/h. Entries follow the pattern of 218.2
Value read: 155
